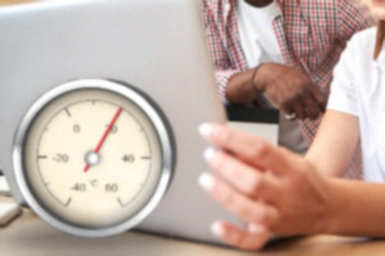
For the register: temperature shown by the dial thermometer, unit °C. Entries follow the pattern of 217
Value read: 20
